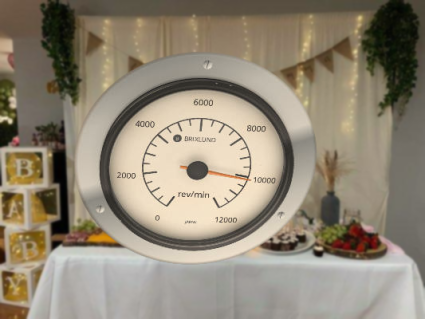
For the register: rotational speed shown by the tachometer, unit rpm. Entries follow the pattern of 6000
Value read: 10000
